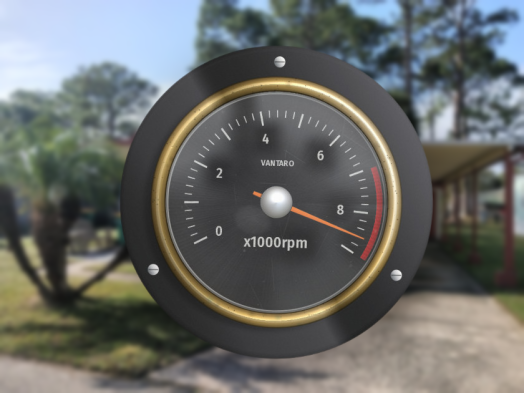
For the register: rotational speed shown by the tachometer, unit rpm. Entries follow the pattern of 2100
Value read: 8600
